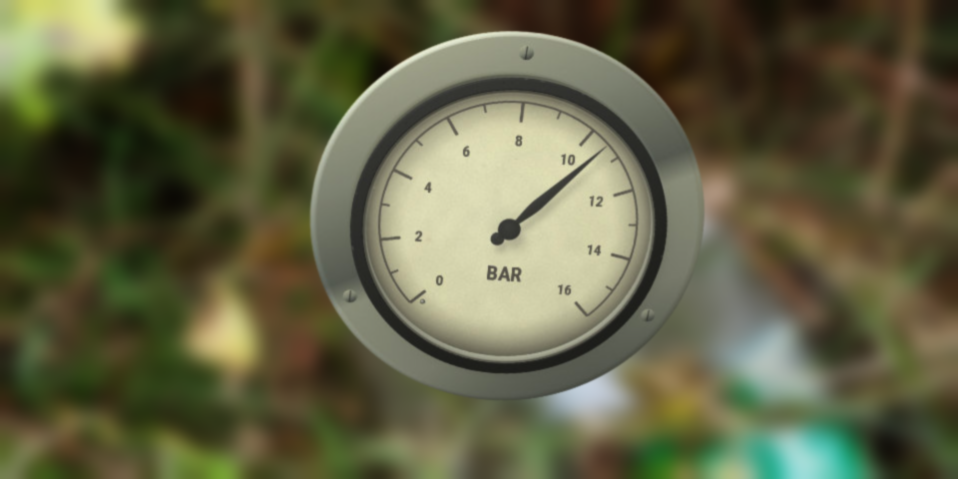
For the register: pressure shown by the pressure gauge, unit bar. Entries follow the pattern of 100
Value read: 10.5
